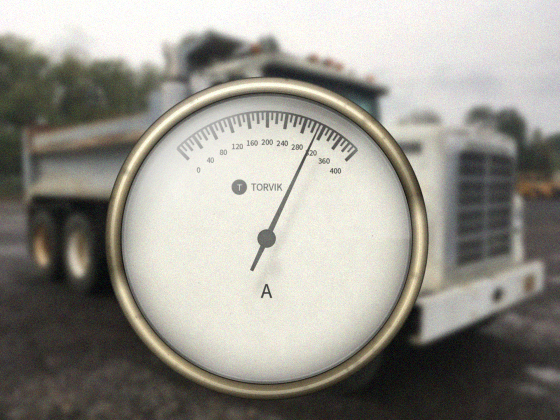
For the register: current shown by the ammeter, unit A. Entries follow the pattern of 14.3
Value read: 310
